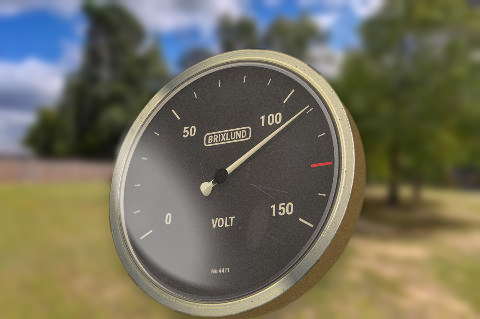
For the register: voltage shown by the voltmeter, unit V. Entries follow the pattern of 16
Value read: 110
